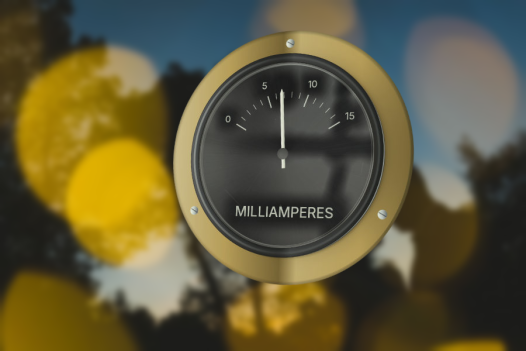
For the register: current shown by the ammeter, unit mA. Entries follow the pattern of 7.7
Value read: 7
